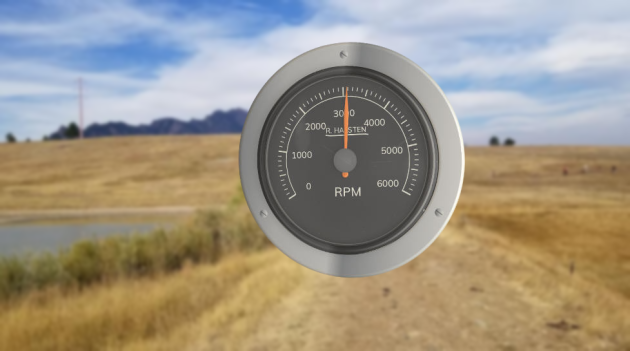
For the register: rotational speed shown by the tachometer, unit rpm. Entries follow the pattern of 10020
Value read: 3100
